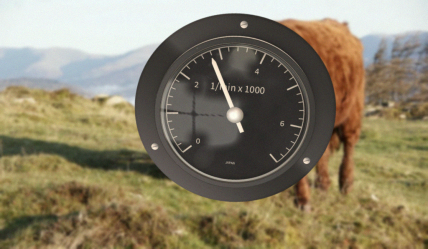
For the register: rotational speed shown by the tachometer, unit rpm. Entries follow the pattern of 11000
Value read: 2800
